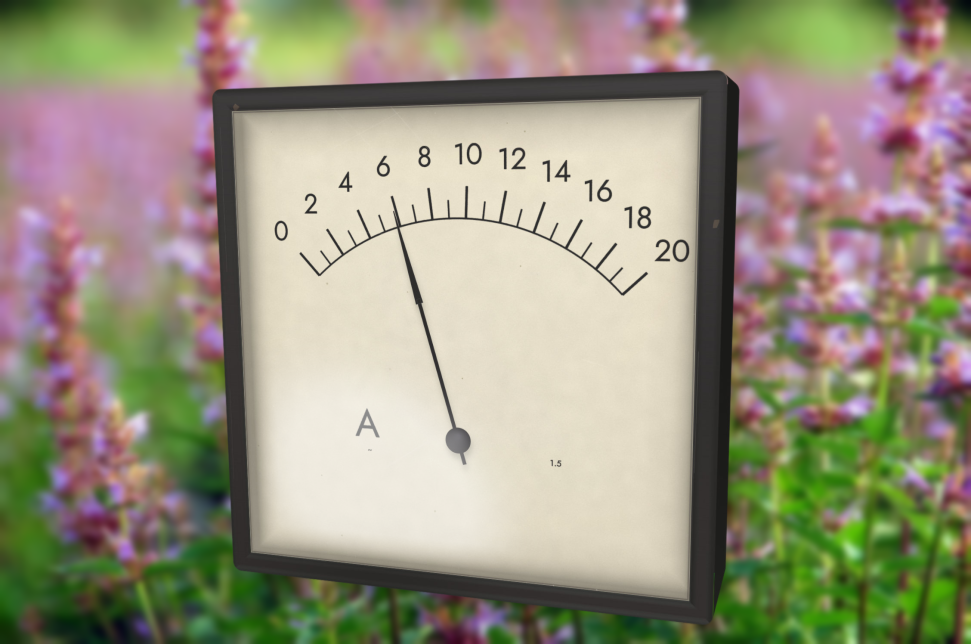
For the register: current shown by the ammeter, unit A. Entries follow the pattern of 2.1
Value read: 6
